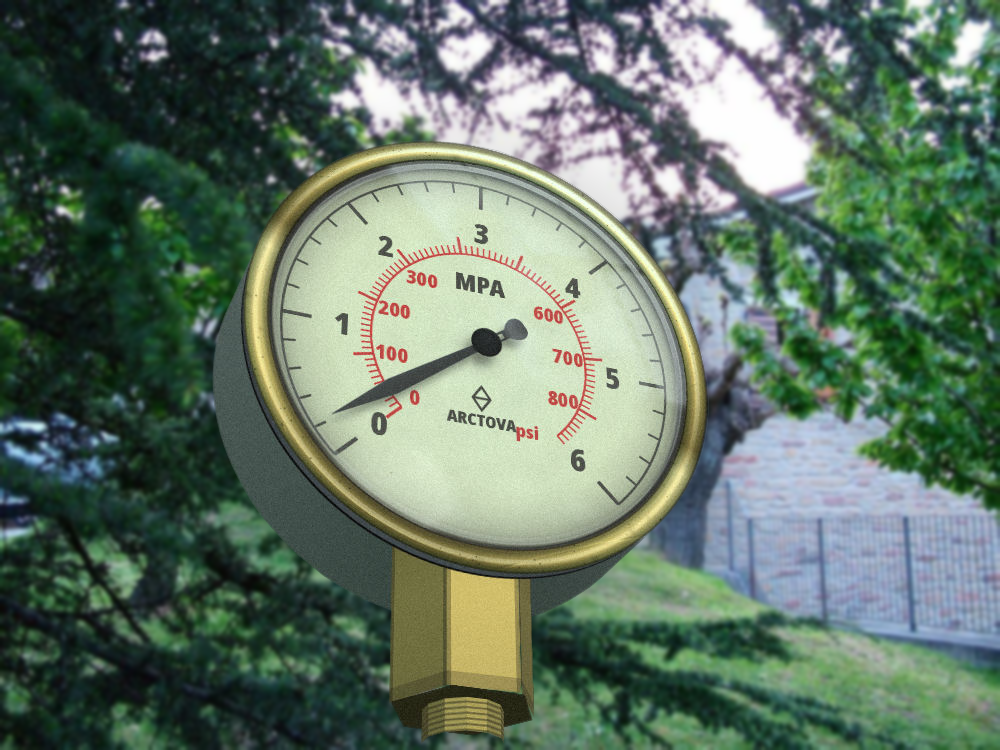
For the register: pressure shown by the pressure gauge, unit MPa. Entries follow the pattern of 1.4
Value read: 0.2
